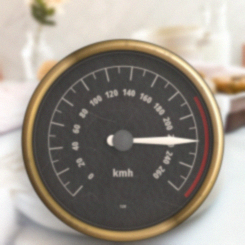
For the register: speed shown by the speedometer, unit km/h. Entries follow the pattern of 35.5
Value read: 220
